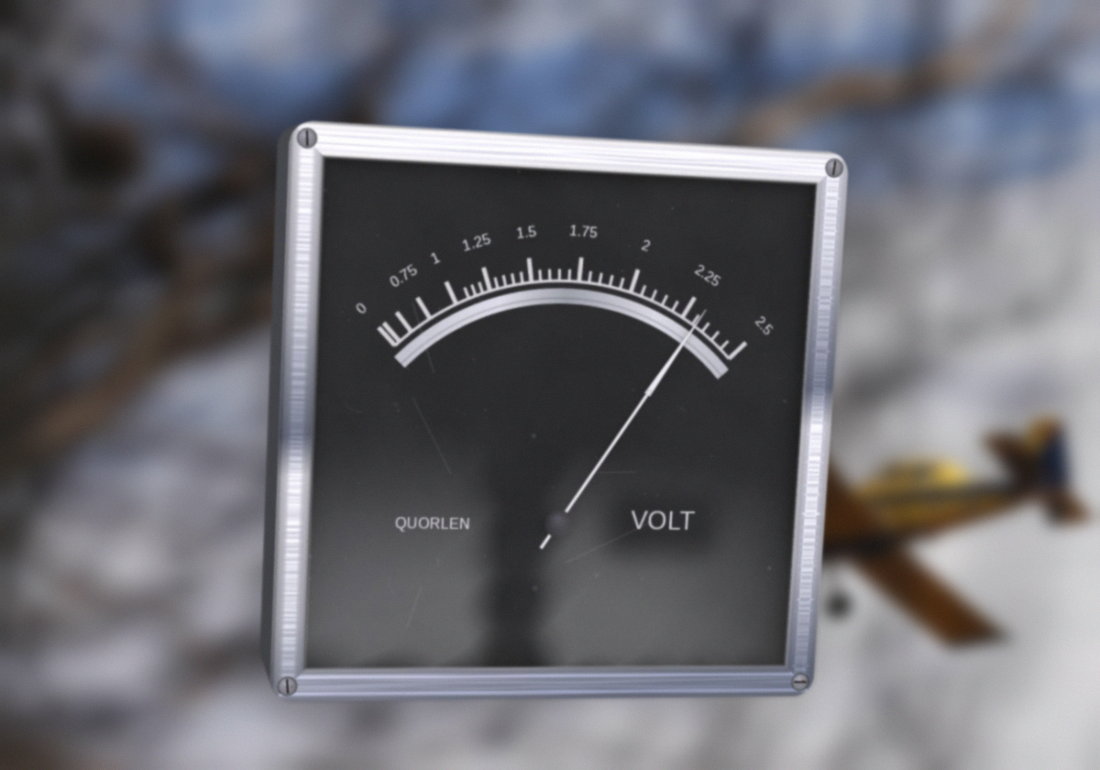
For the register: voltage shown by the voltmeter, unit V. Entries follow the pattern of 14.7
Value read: 2.3
